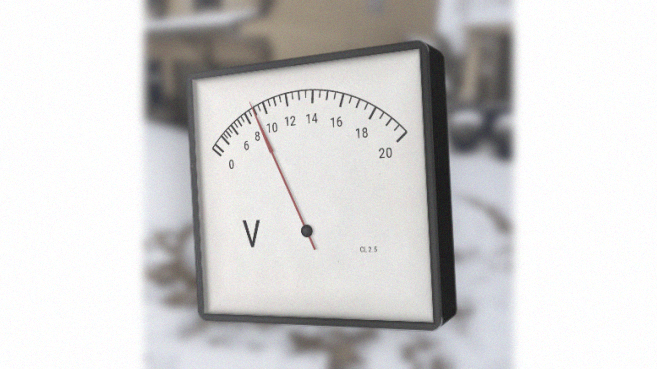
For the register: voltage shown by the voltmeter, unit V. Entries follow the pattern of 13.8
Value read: 9
